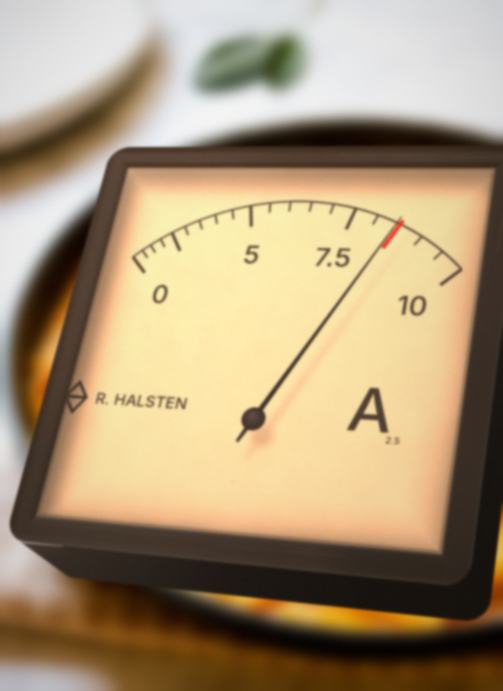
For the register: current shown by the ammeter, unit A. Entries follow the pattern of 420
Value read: 8.5
